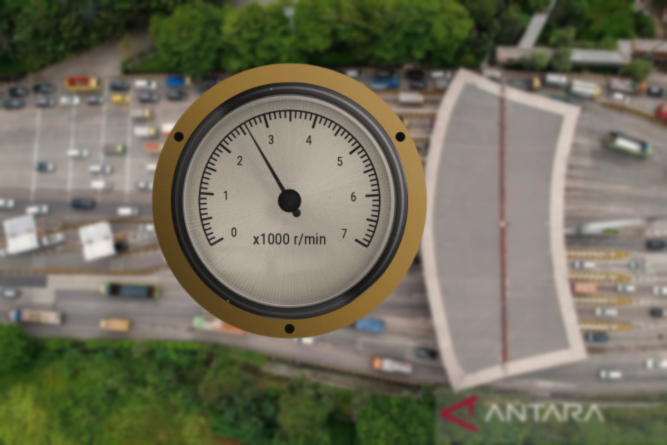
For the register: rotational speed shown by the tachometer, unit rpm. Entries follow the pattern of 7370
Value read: 2600
